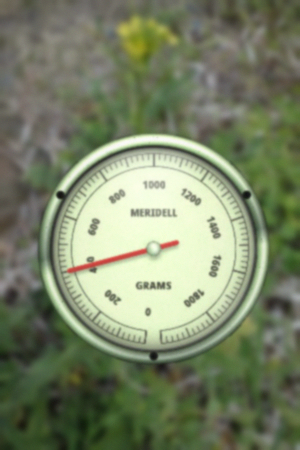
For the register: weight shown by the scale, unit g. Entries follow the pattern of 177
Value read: 400
